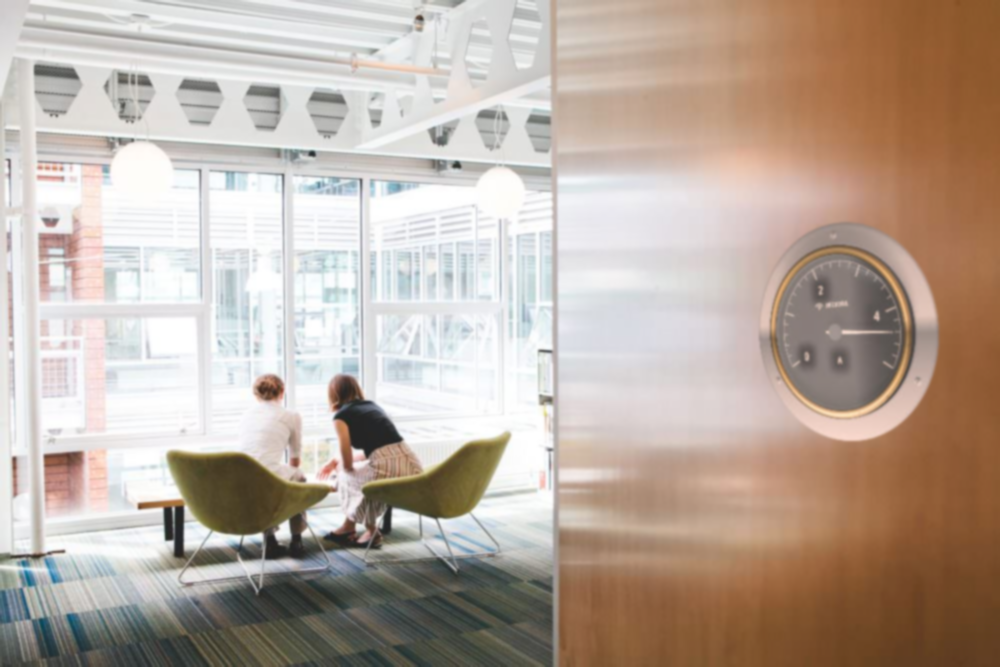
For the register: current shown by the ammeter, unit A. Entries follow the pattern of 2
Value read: 4.4
